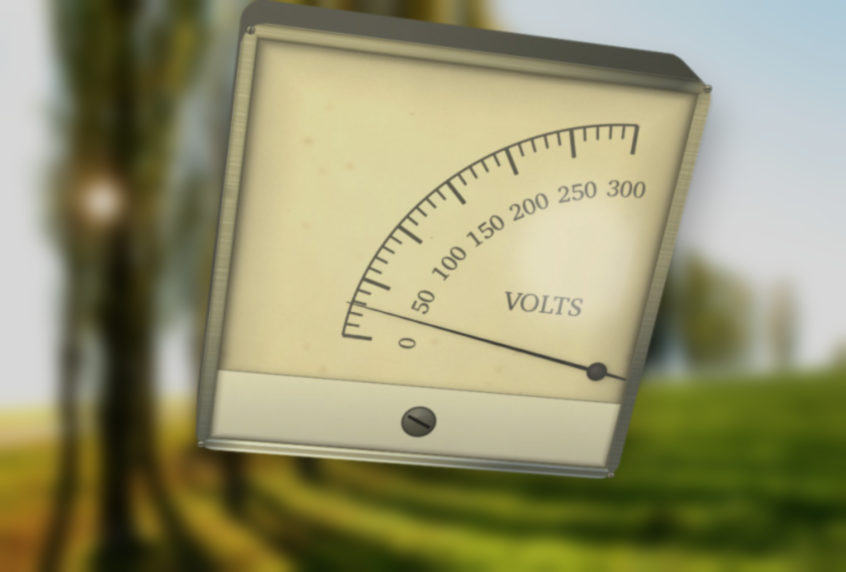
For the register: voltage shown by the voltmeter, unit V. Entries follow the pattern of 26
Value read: 30
